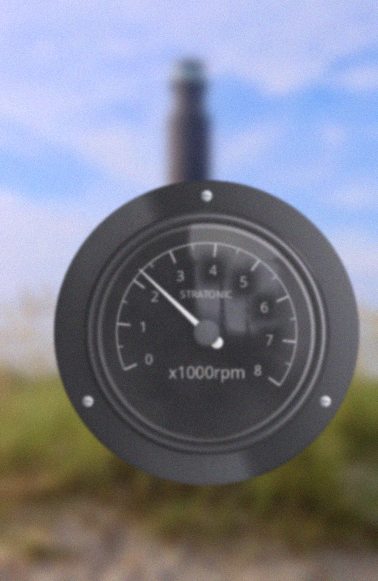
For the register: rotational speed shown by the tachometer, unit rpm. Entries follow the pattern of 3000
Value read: 2250
